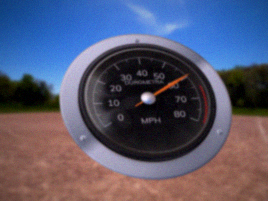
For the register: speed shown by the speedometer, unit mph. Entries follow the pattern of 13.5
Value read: 60
